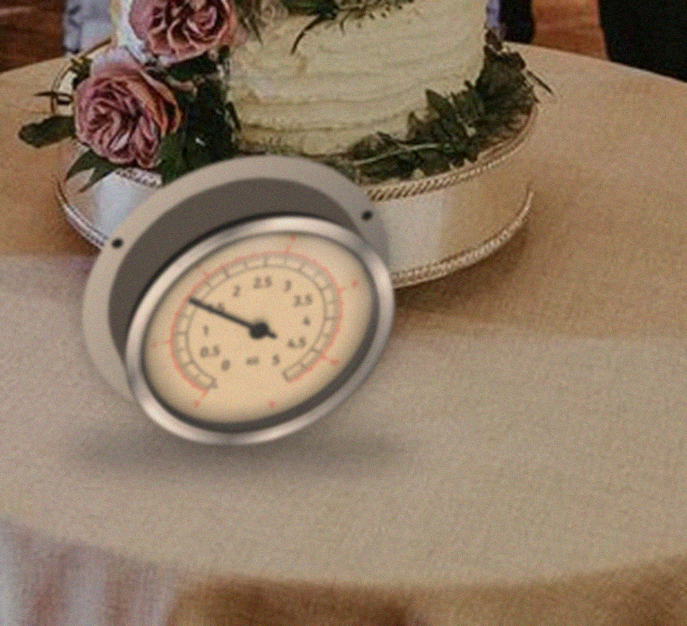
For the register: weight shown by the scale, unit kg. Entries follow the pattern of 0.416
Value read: 1.5
